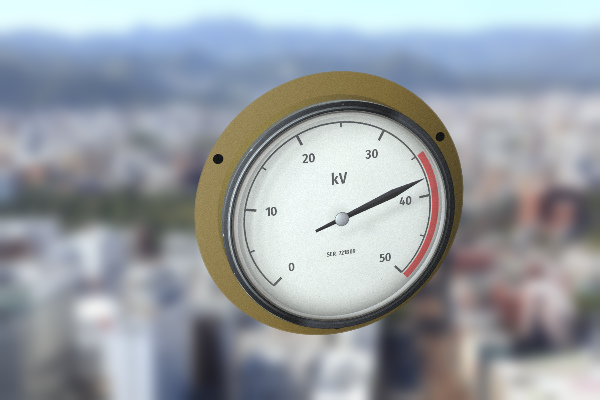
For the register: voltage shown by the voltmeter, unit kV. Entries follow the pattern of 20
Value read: 37.5
